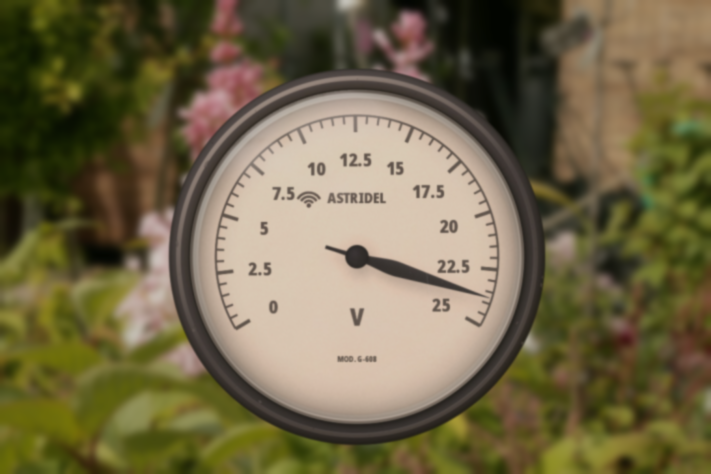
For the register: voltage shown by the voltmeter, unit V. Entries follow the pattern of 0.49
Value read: 23.75
